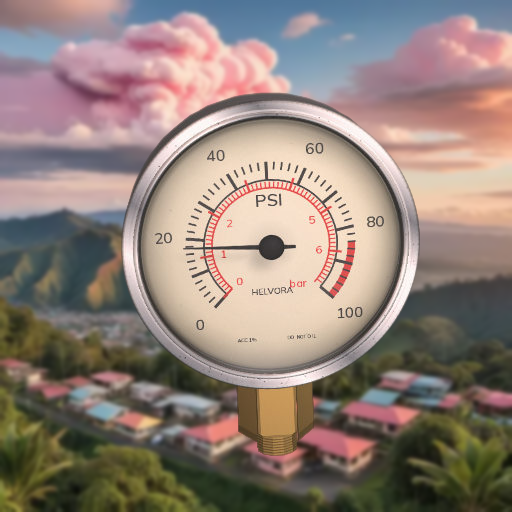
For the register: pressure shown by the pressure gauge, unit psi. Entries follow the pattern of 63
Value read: 18
